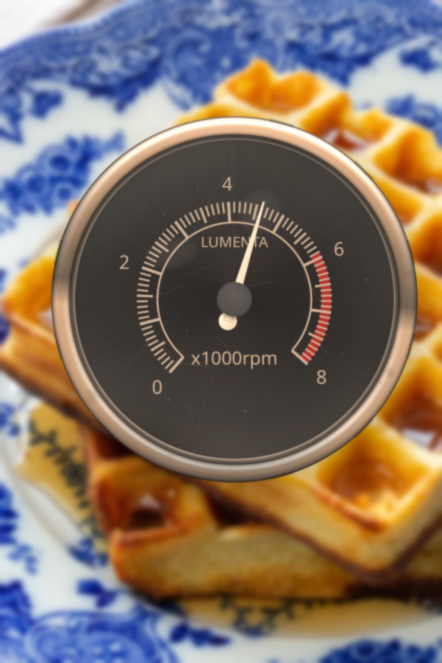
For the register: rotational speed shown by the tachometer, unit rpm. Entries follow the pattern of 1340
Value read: 4600
